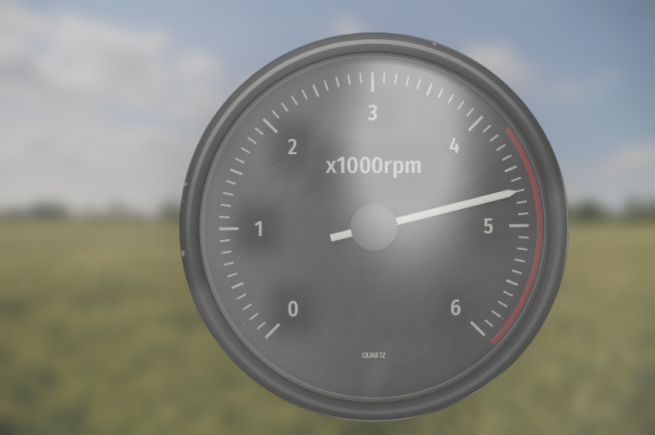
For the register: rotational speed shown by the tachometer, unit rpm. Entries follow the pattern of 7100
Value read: 4700
